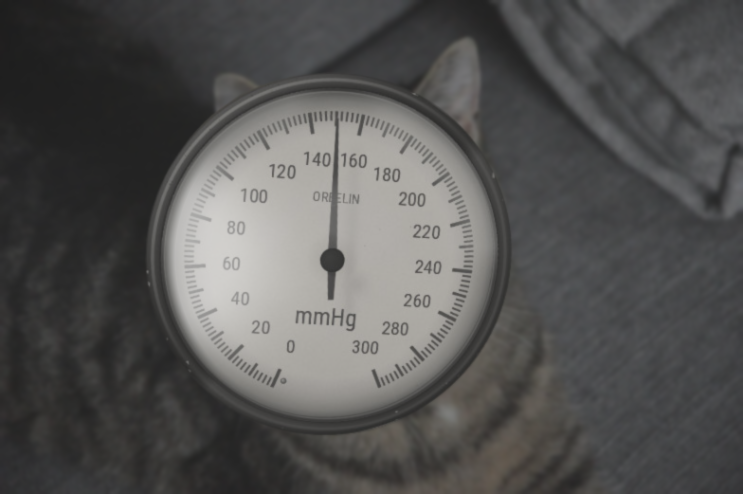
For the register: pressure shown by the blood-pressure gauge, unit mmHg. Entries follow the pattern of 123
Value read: 150
